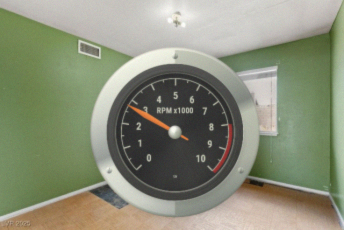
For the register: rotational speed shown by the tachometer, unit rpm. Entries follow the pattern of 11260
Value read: 2750
